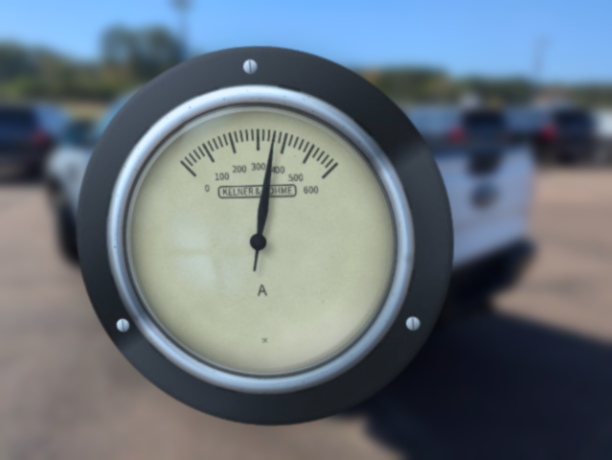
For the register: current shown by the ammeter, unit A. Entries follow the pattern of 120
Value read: 360
